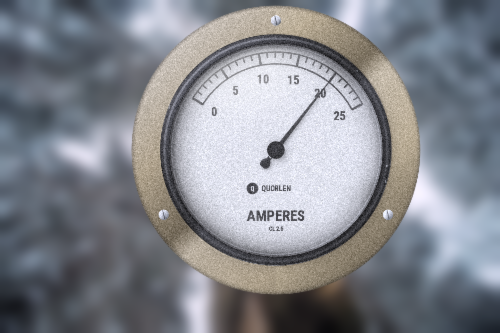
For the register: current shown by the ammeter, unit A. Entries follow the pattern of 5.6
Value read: 20
